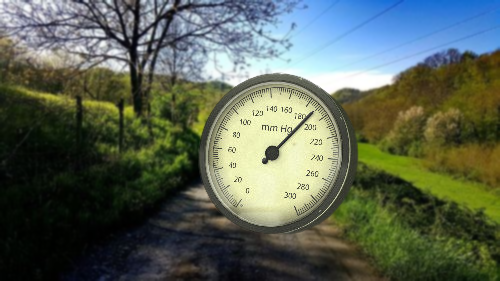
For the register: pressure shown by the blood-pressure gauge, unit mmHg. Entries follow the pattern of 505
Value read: 190
